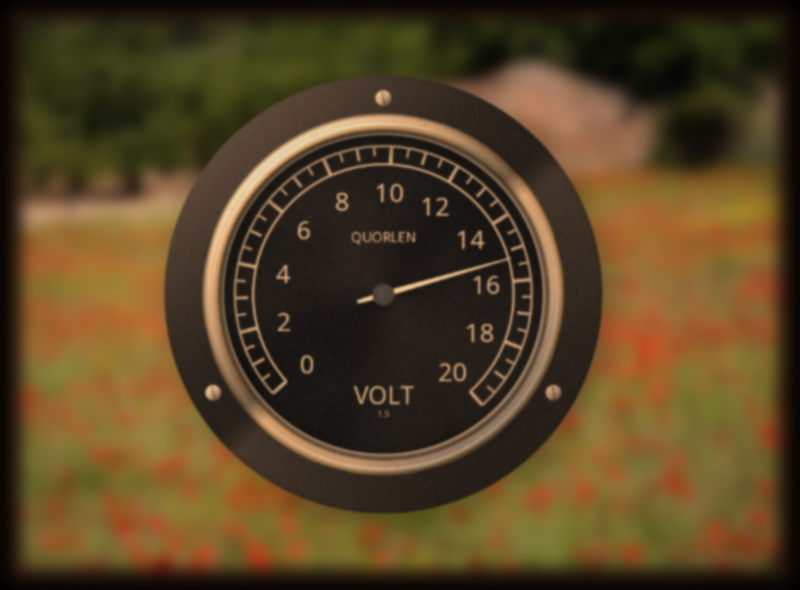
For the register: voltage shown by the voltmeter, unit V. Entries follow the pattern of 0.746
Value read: 15.25
